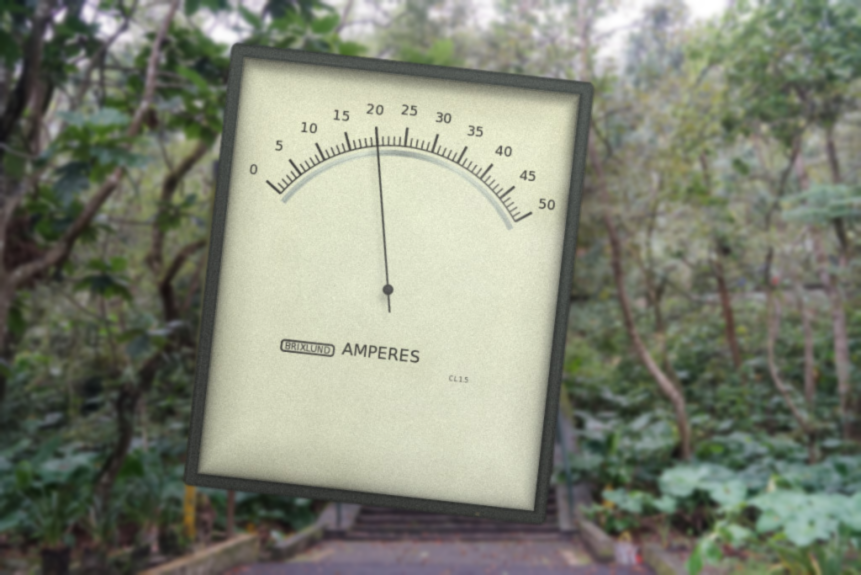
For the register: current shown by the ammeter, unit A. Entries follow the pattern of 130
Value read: 20
